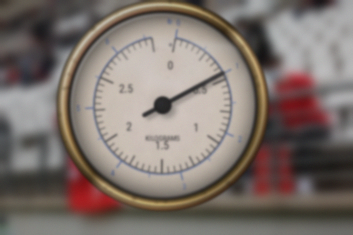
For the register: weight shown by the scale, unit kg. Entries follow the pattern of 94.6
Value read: 0.45
